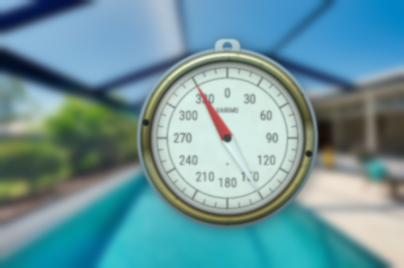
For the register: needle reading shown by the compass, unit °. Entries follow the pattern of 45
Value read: 330
